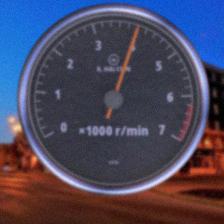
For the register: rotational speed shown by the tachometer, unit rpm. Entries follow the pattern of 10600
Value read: 4000
